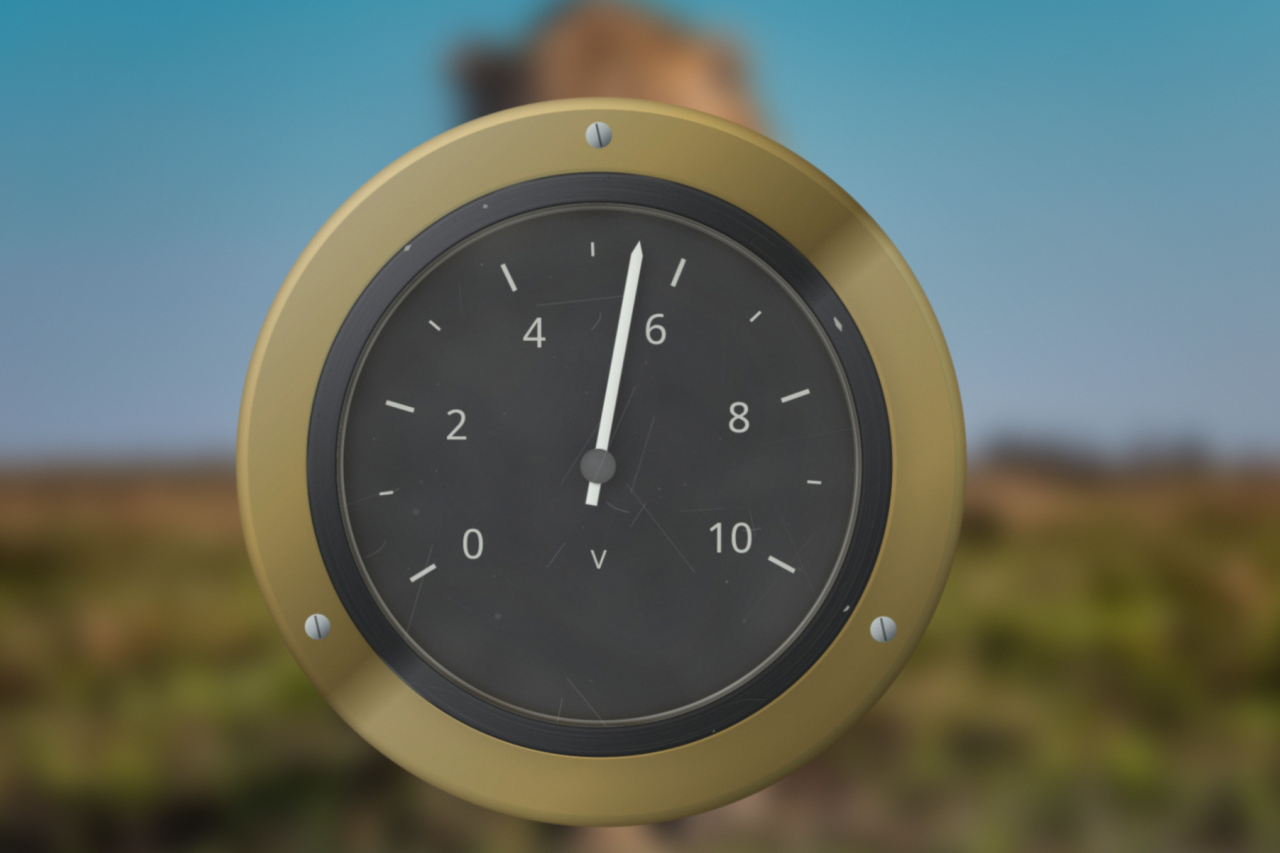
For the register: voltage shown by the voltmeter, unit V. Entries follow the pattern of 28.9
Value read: 5.5
